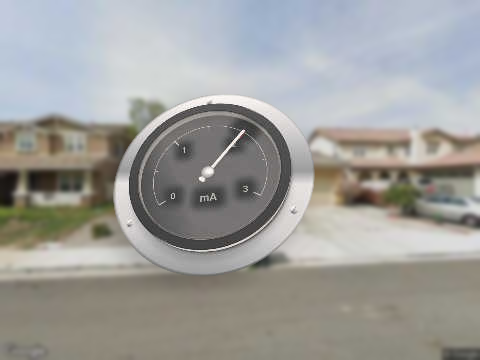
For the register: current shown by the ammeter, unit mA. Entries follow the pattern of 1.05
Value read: 2
